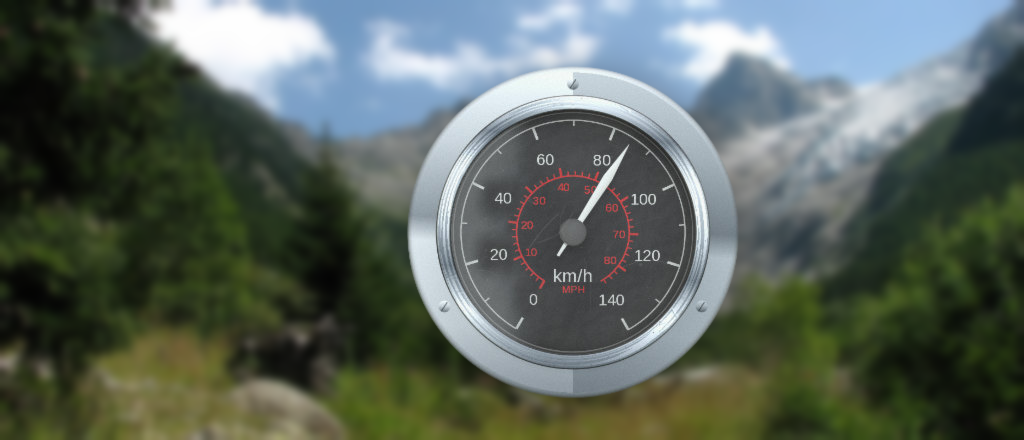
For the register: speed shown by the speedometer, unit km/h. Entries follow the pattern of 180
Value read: 85
